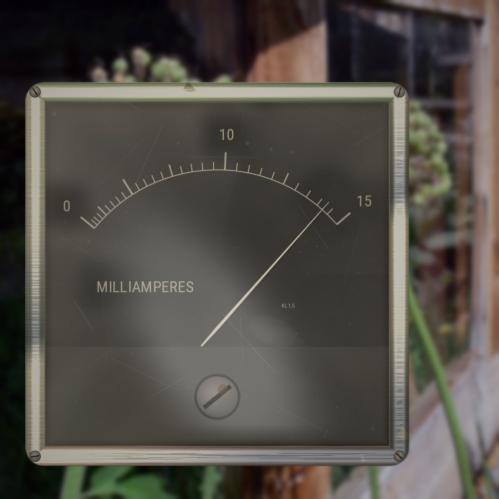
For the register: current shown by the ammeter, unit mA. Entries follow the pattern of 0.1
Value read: 14.25
